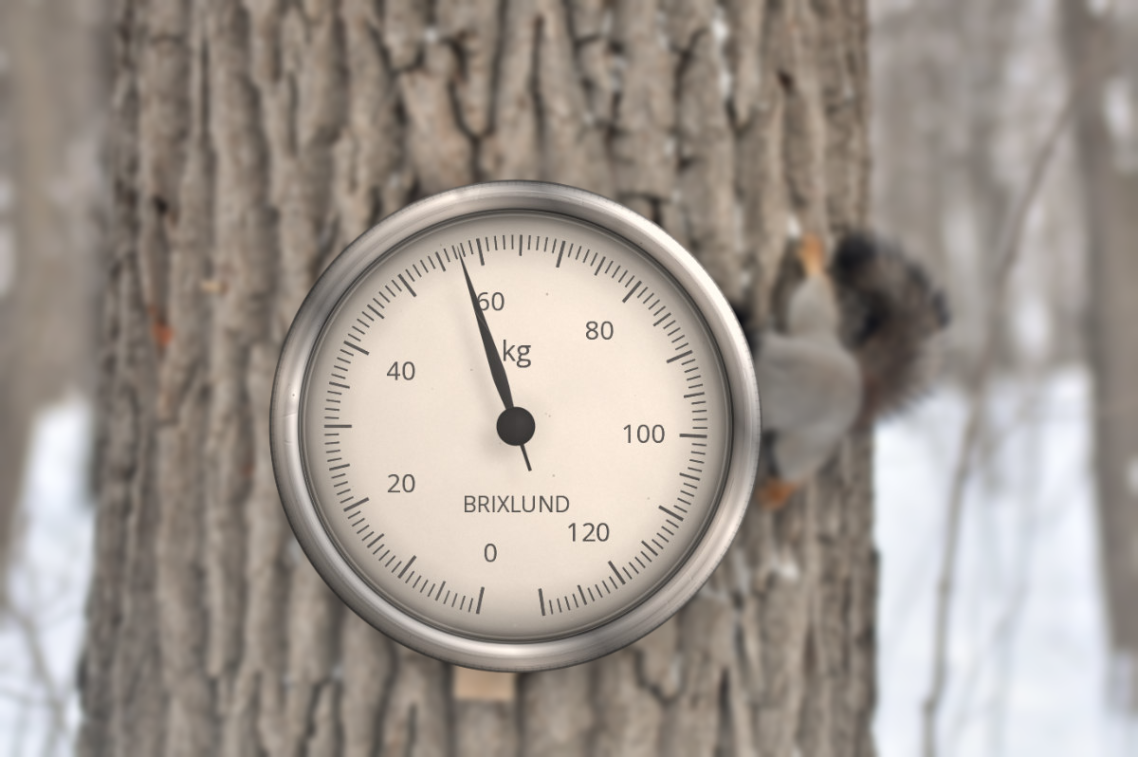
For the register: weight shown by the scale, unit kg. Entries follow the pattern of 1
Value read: 57.5
